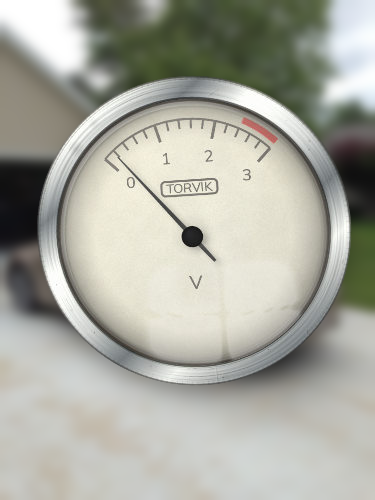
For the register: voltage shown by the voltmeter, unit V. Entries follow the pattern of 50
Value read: 0.2
